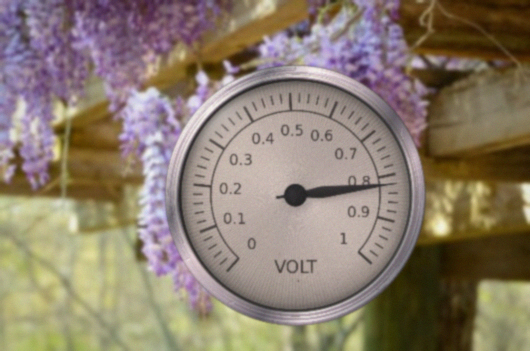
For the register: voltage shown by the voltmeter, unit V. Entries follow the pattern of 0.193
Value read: 0.82
